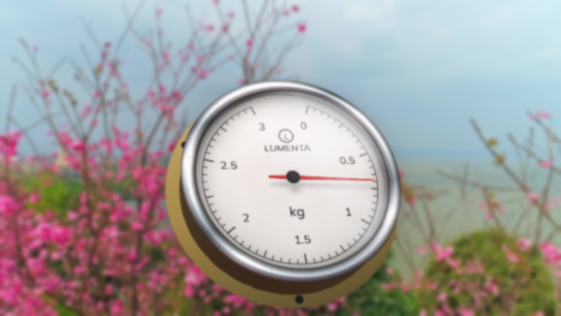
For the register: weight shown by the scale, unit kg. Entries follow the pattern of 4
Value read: 0.7
